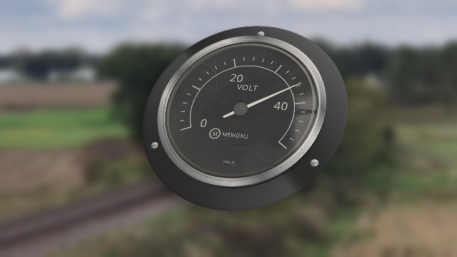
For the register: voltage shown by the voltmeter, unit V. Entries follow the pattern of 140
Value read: 36
